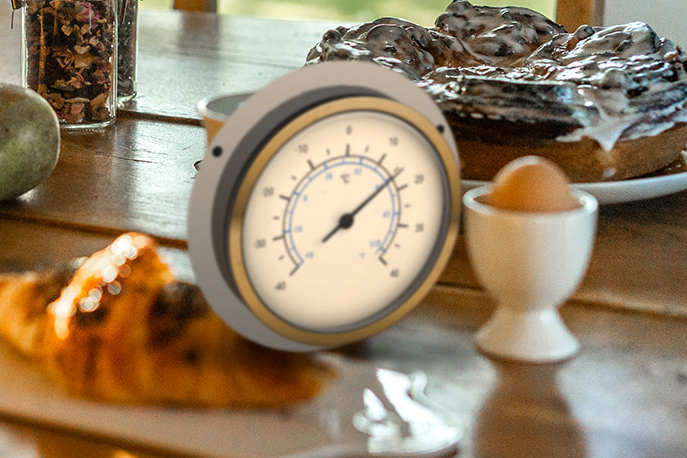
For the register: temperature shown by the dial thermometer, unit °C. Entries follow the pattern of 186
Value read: 15
